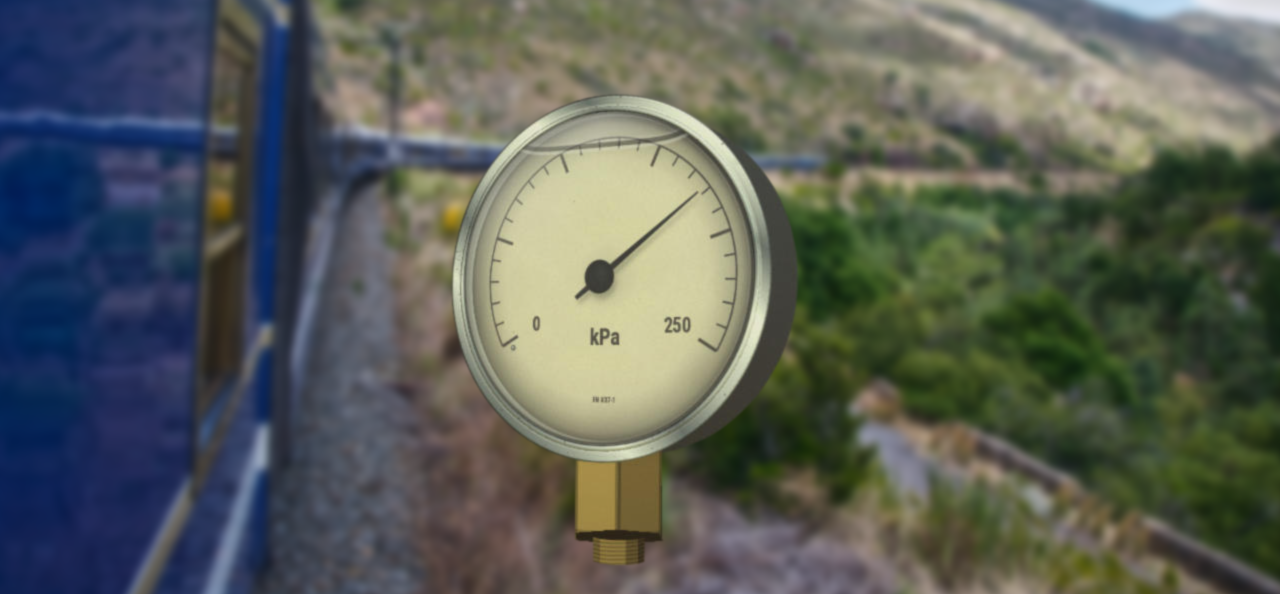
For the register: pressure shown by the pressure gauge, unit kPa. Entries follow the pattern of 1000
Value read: 180
